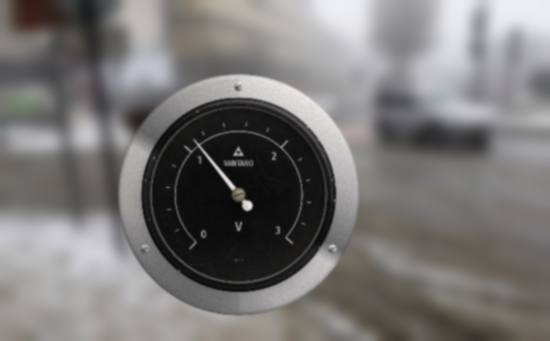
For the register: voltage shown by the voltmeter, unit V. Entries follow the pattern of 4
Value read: 1.1
